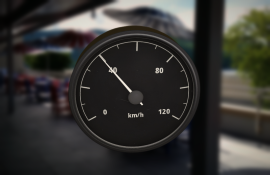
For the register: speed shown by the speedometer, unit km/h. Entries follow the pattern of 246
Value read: 40
